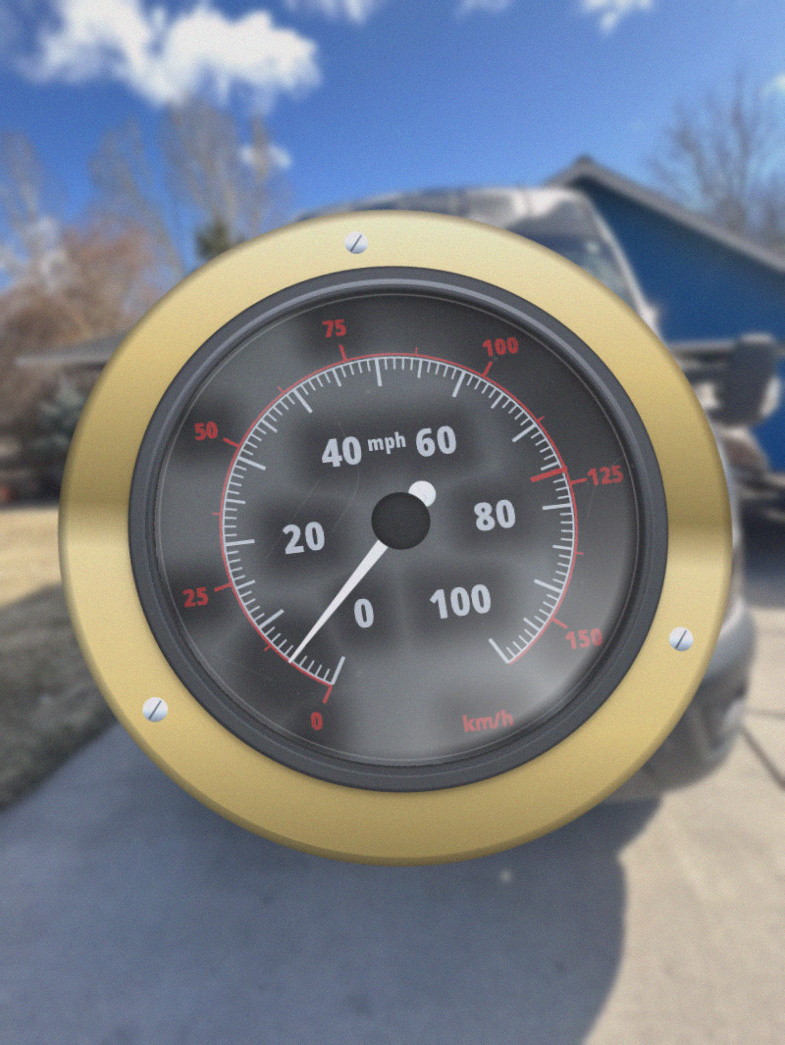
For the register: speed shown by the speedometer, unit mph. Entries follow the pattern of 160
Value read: 5
